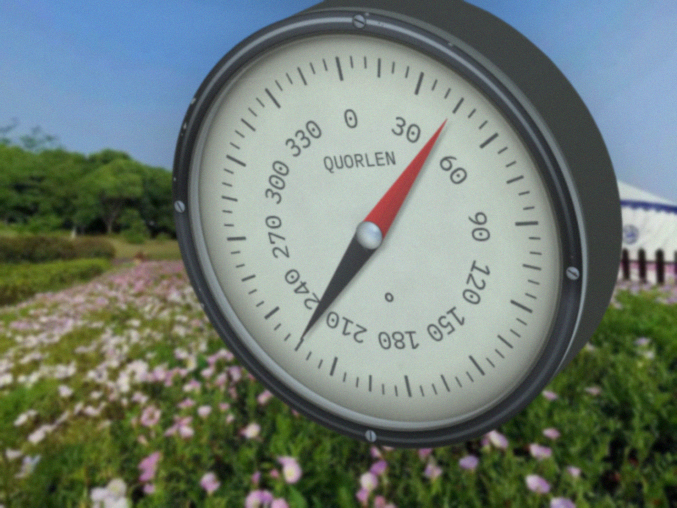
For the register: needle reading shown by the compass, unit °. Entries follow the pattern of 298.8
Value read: 45
